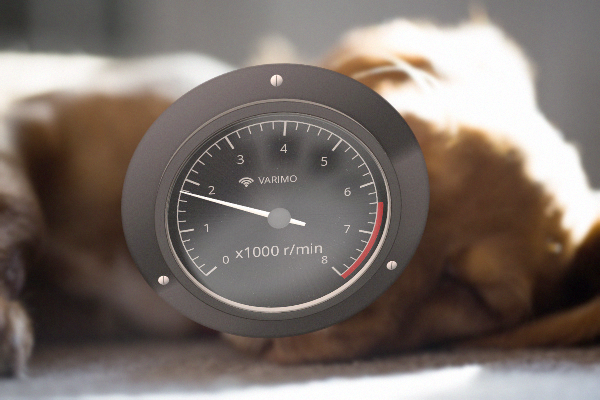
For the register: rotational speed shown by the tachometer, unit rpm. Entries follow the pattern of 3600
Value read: 1800
